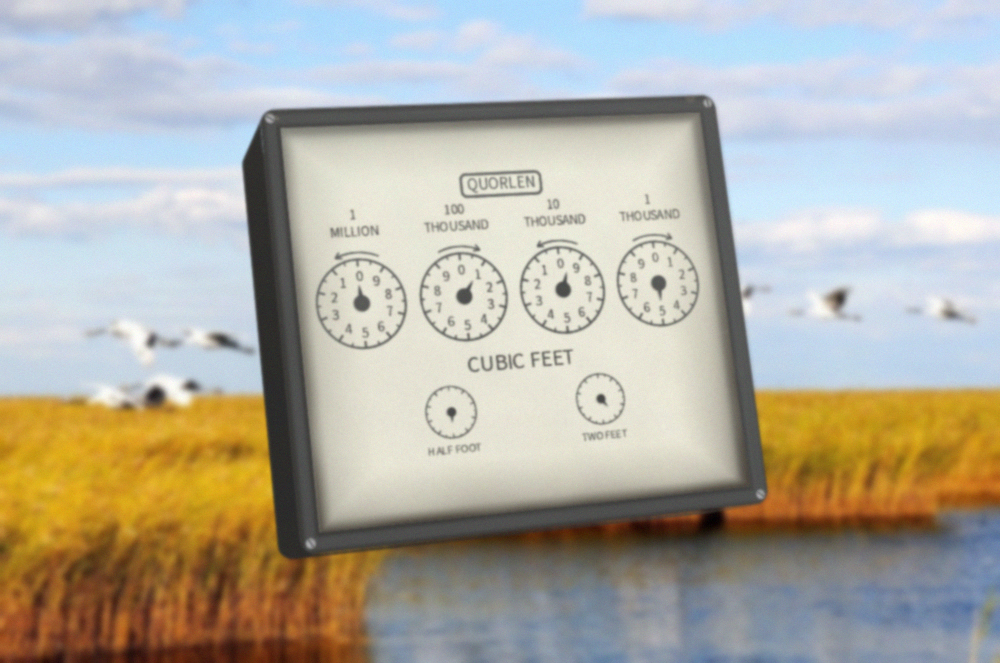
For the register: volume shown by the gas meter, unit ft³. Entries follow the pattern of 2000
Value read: 9500
